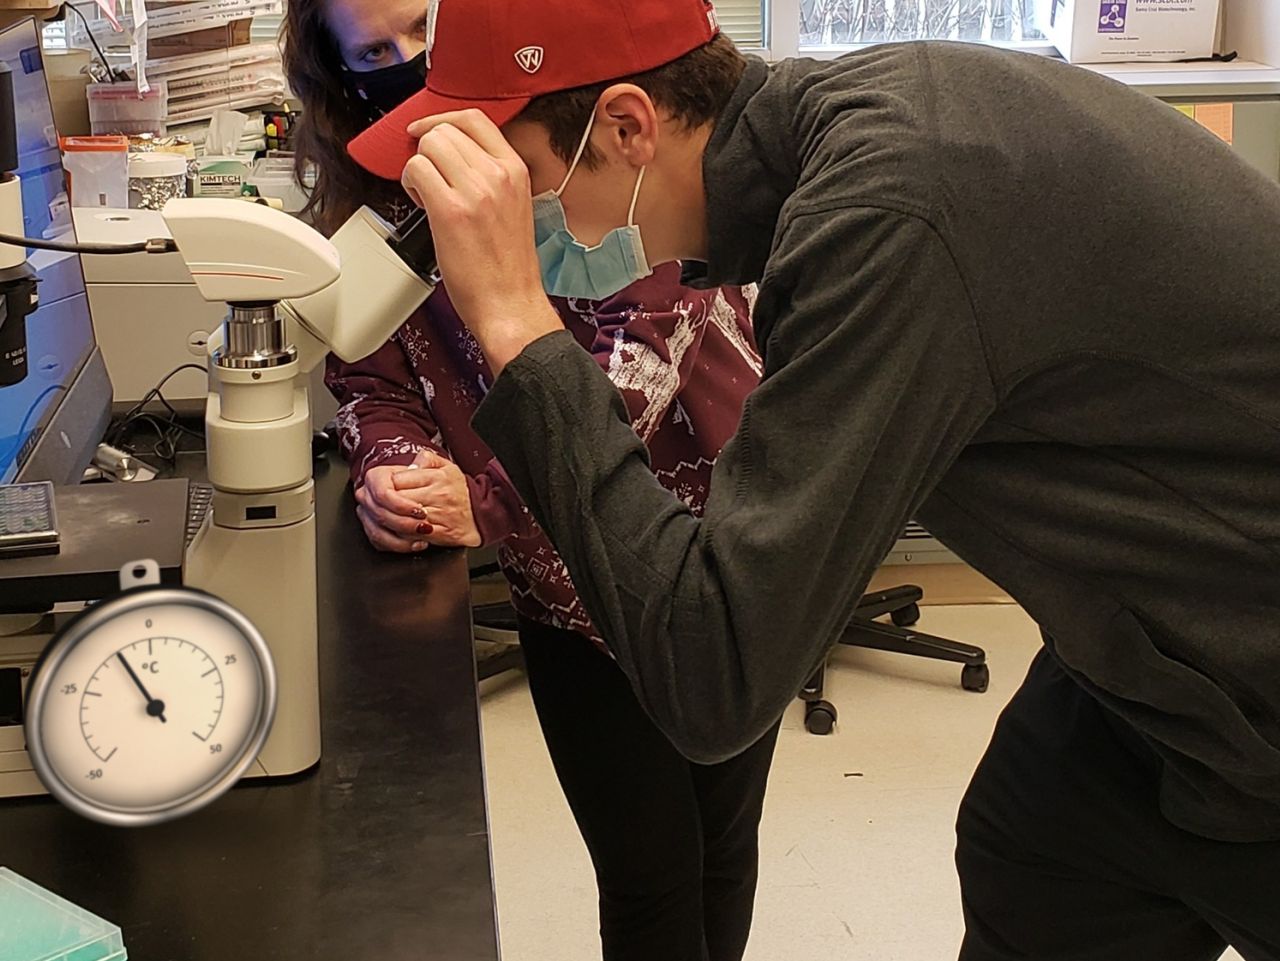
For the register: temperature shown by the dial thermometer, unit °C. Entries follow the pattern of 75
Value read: -10
